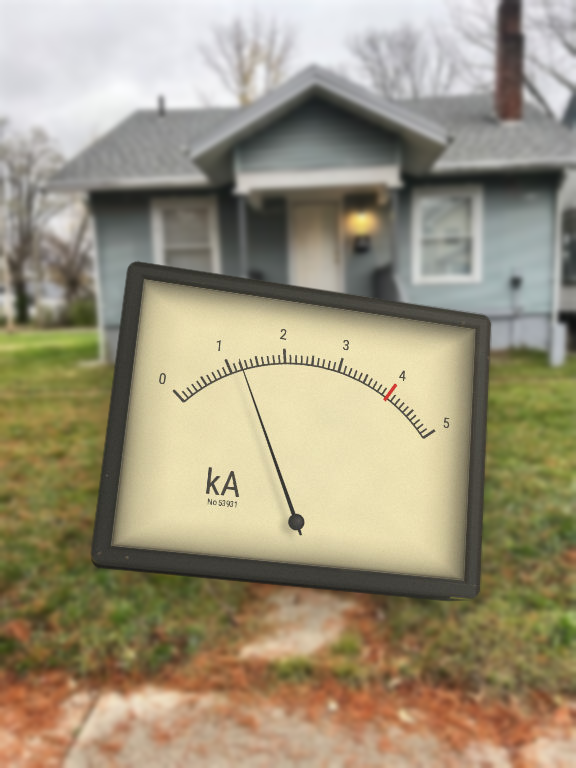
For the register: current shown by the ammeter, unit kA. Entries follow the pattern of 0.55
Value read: 1.2
